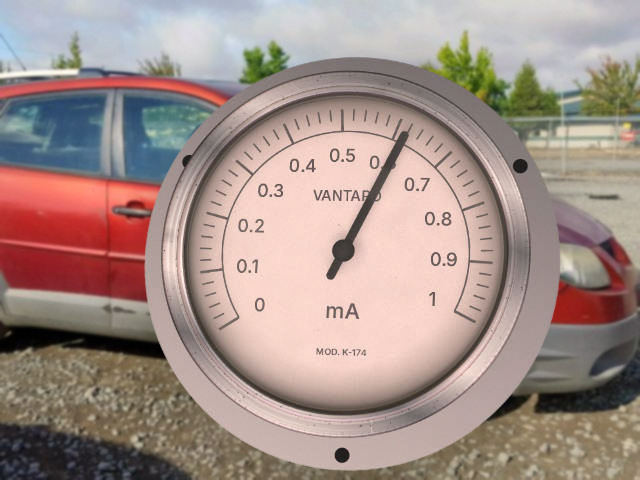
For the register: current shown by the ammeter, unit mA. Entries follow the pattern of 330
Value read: 0.62
